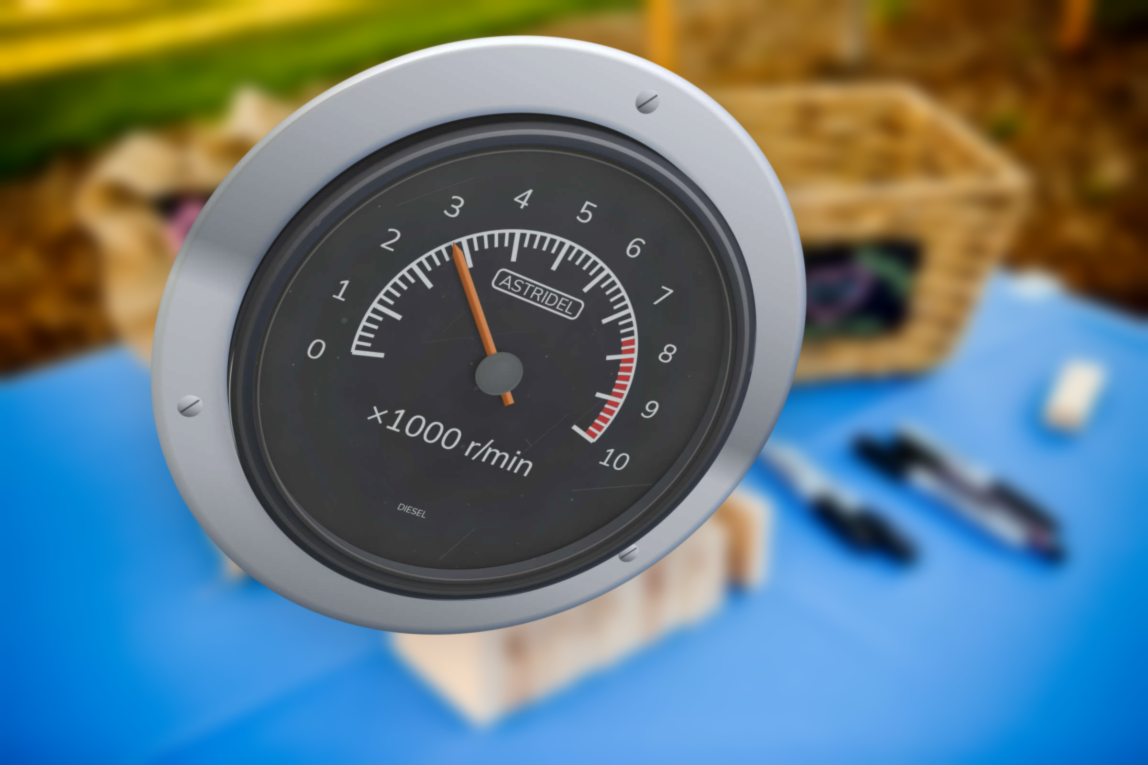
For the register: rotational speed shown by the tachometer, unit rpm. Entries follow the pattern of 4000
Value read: 2800
